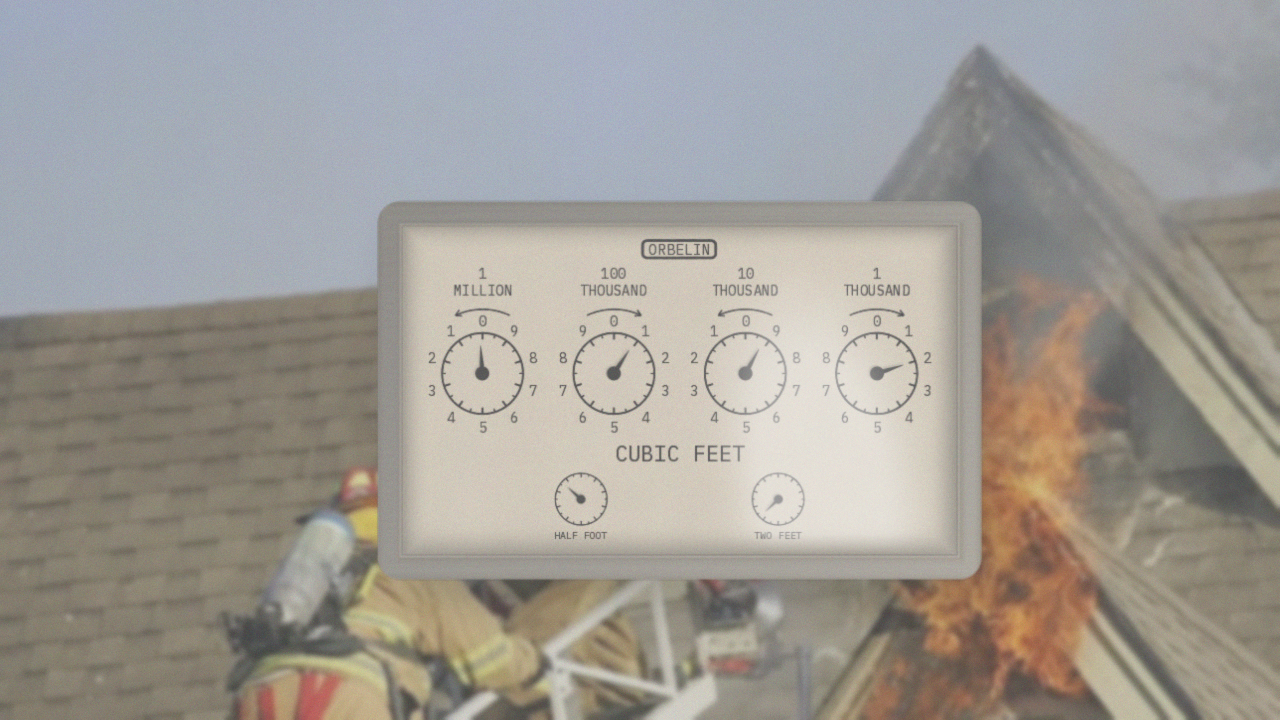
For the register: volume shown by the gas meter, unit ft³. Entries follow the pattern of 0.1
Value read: 9200
